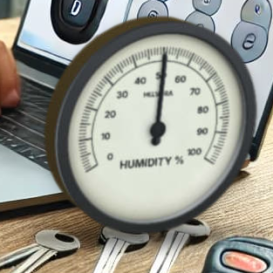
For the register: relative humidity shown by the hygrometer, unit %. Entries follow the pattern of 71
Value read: 50
